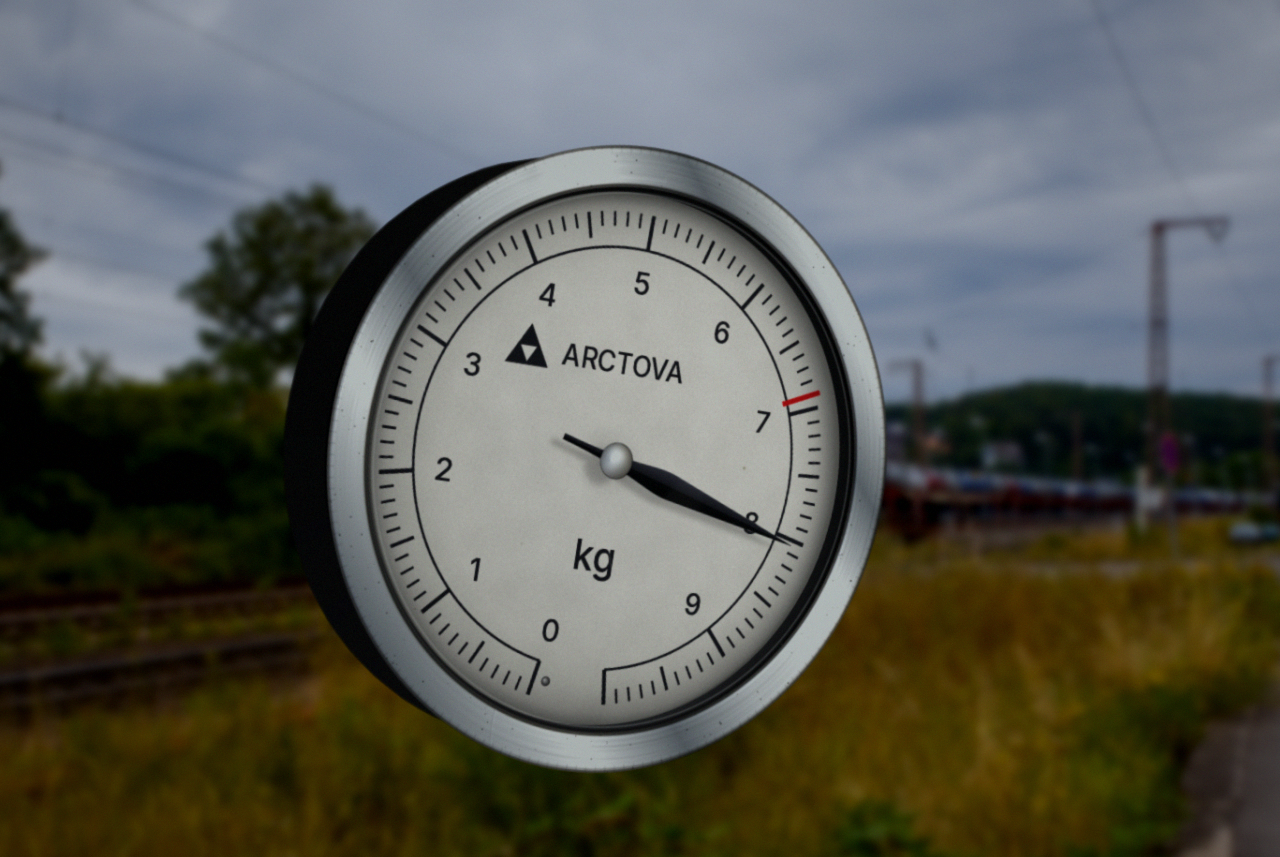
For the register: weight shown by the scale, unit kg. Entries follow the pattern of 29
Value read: 8.05
